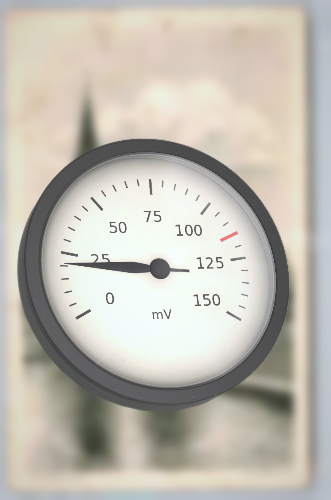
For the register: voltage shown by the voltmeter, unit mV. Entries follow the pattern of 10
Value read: 20
